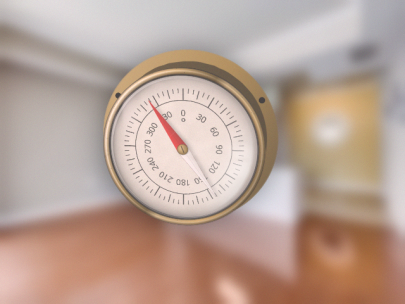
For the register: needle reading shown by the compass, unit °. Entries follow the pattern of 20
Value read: 325
